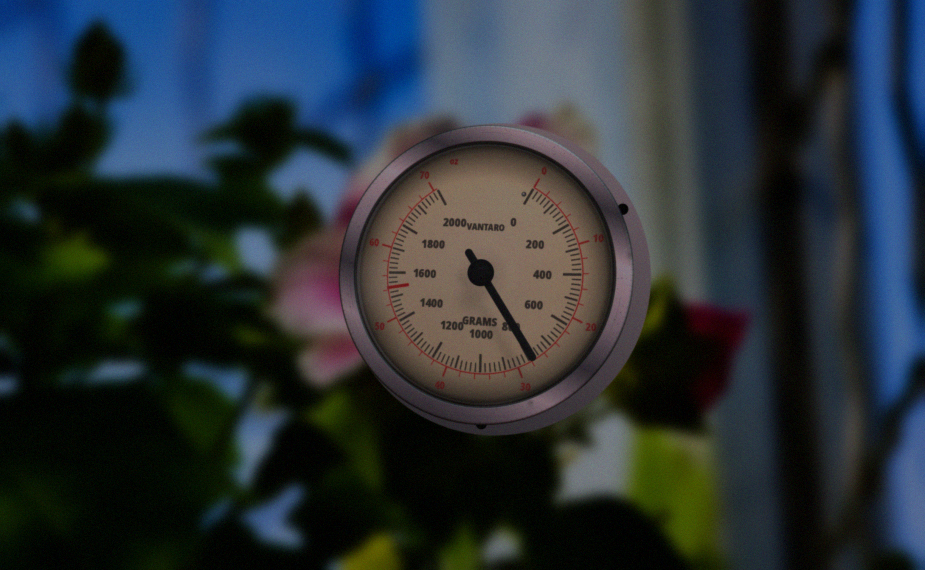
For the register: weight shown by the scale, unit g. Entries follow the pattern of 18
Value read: 780
